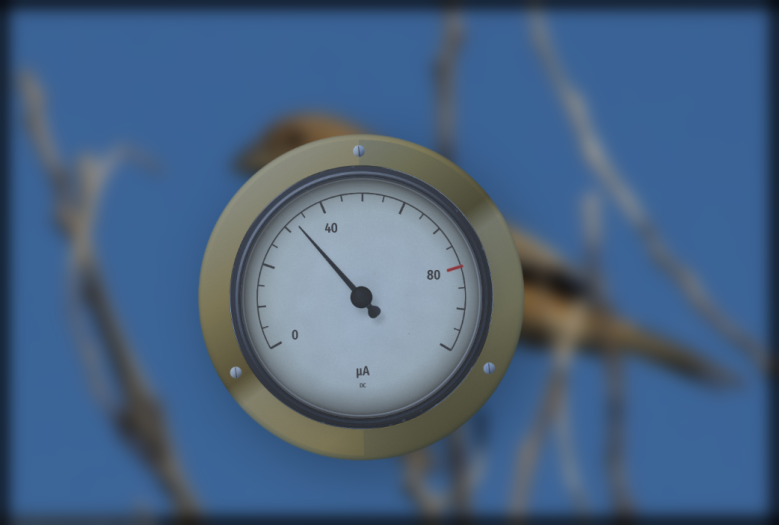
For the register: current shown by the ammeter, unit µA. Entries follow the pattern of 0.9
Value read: 32.5
